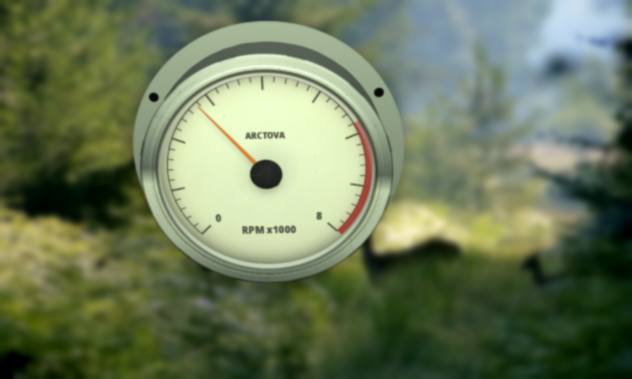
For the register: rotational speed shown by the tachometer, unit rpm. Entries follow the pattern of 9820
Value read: 2800
